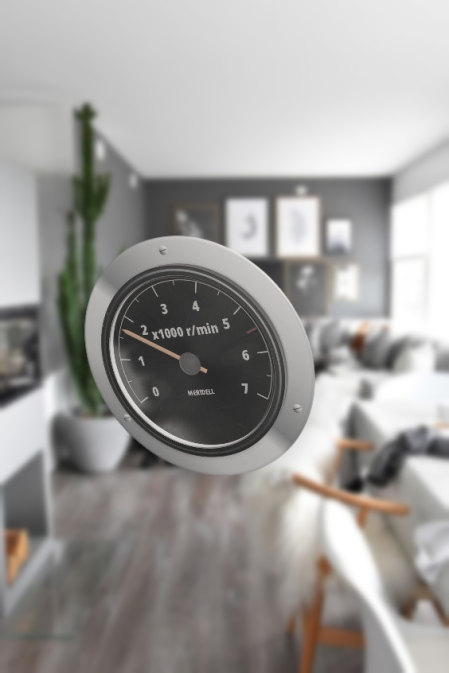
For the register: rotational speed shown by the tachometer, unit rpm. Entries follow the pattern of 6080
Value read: 1750
